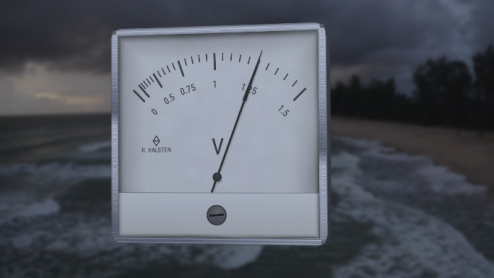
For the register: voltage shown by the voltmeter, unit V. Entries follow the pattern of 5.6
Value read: 1.25
